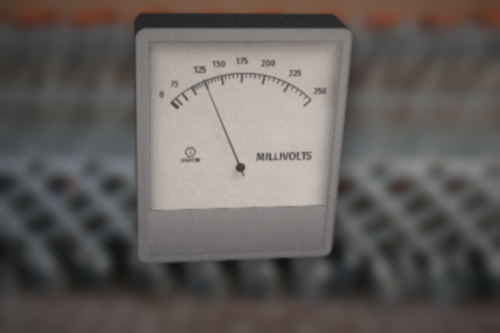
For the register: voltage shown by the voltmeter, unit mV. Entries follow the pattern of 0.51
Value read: 125
